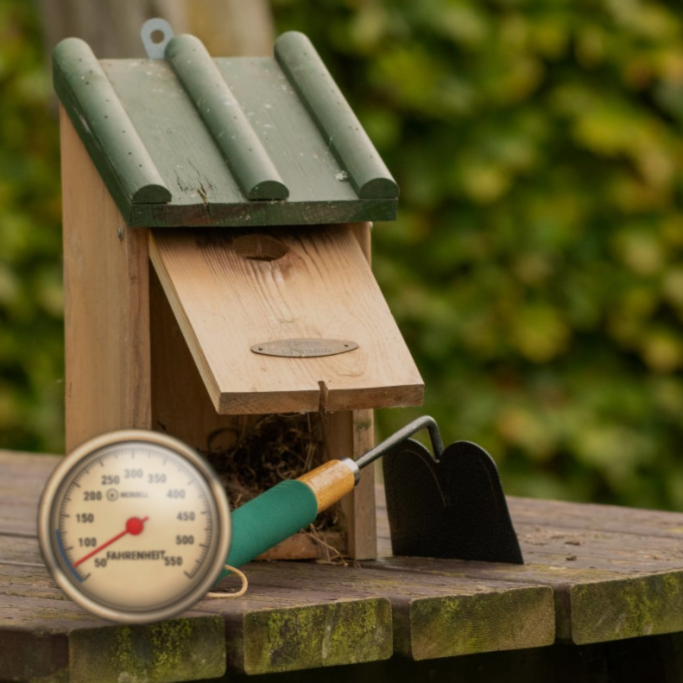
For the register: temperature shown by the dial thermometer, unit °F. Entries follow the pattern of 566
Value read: 75
